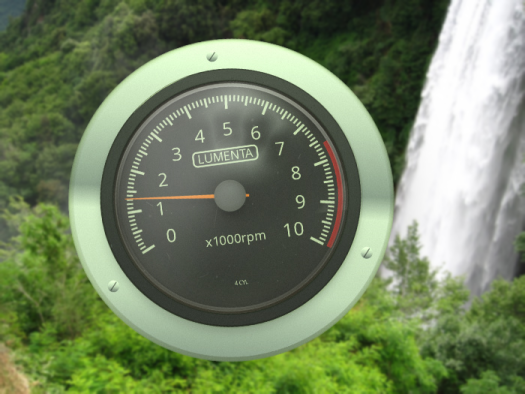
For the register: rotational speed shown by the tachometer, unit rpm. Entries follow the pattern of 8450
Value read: 1300
